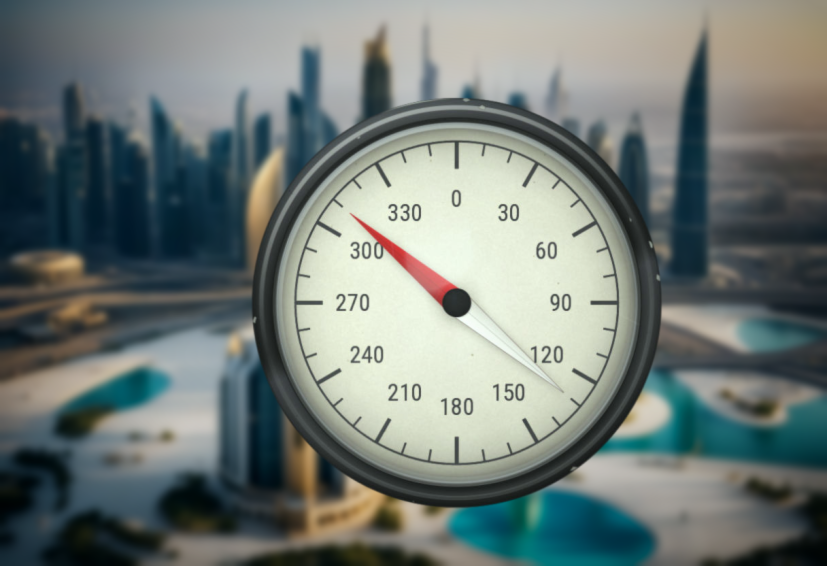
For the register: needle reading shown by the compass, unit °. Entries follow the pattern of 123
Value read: 310
